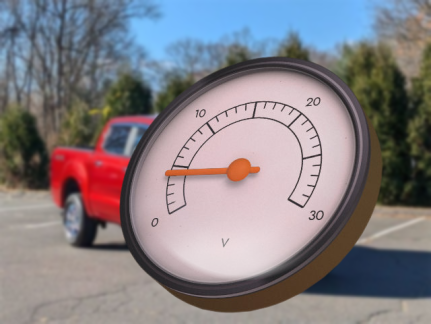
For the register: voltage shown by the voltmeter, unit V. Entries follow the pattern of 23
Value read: 4
